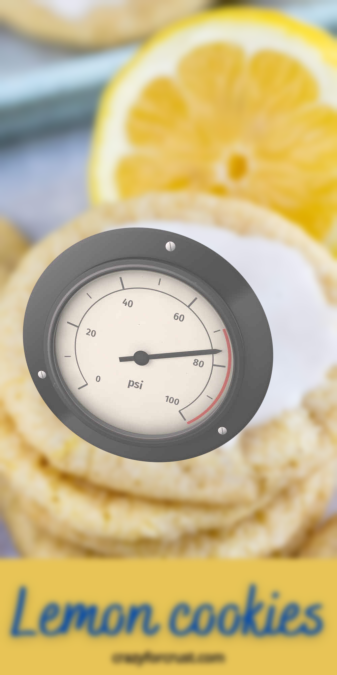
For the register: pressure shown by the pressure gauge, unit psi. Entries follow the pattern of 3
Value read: 75
